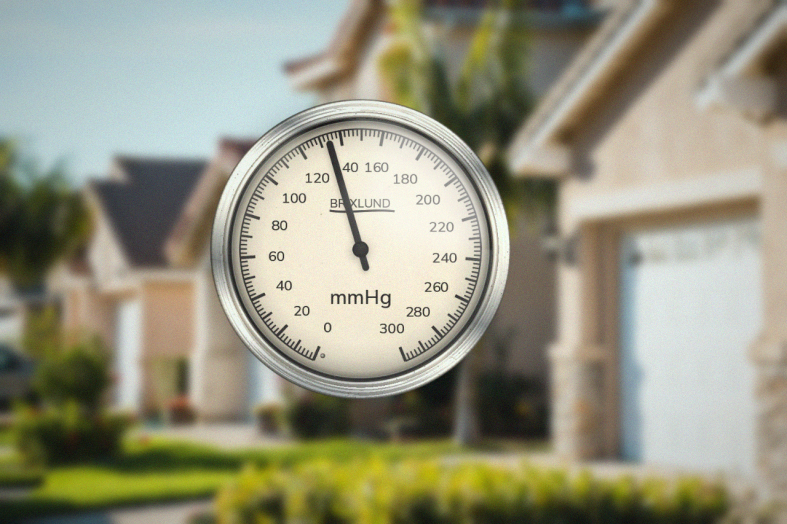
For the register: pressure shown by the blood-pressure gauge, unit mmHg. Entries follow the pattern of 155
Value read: 134
